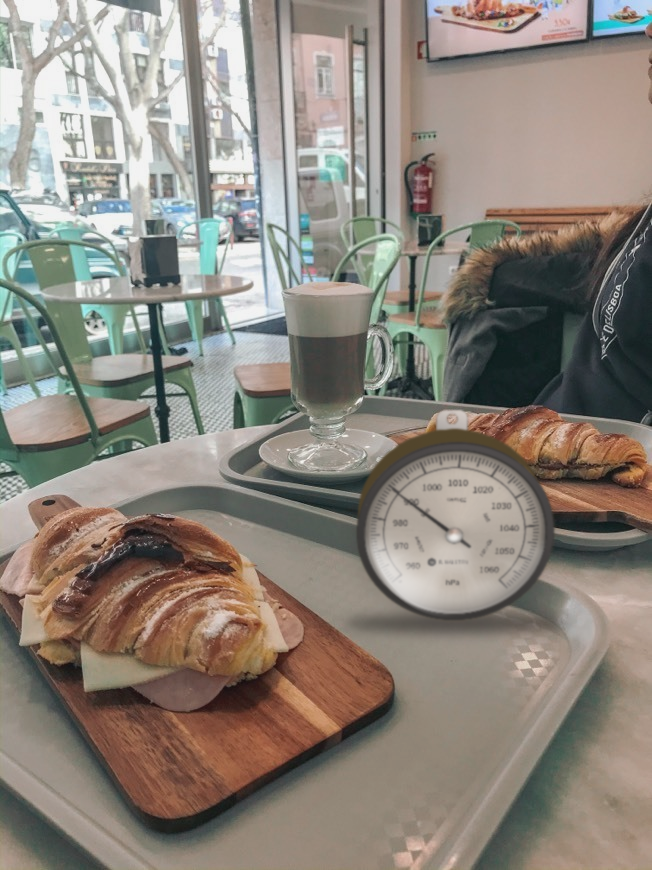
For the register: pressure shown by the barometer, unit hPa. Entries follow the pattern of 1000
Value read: 990
